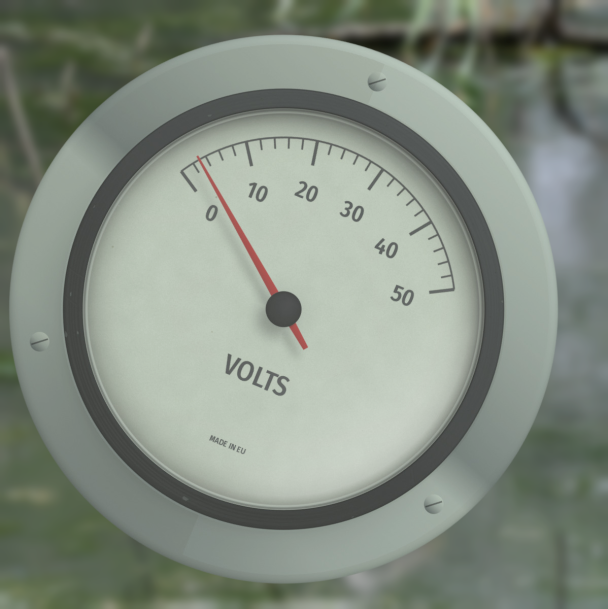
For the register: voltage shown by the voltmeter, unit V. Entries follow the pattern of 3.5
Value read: 3
